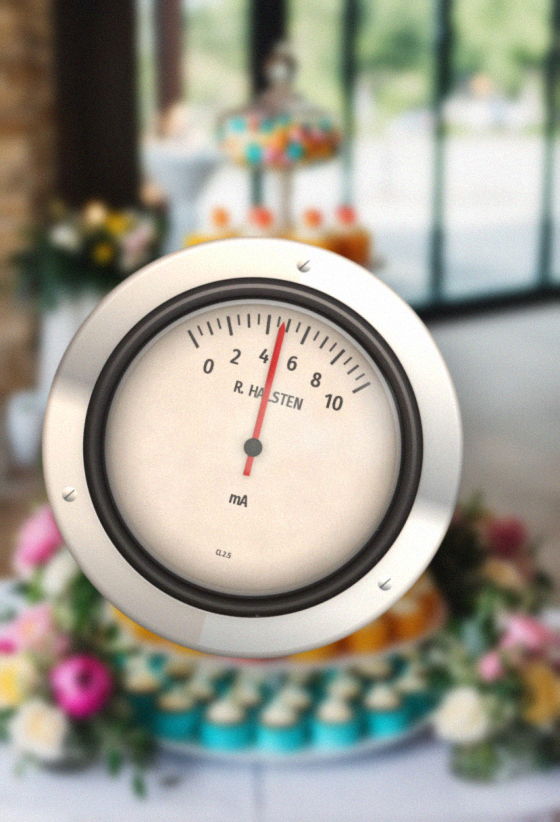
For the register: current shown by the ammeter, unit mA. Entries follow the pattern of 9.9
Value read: 4.75
